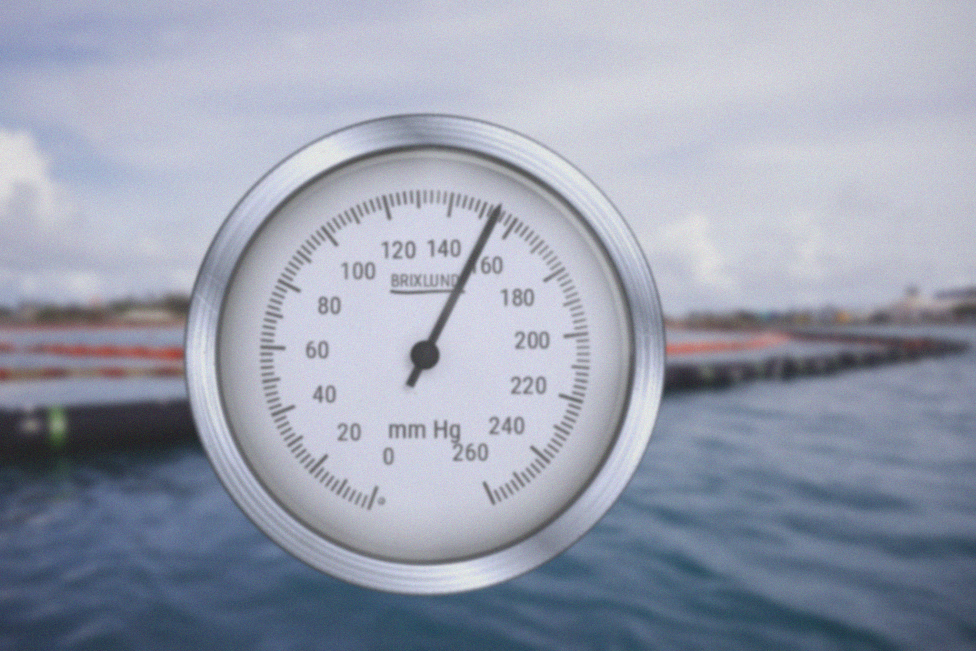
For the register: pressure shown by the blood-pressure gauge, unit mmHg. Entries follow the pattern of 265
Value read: 154
